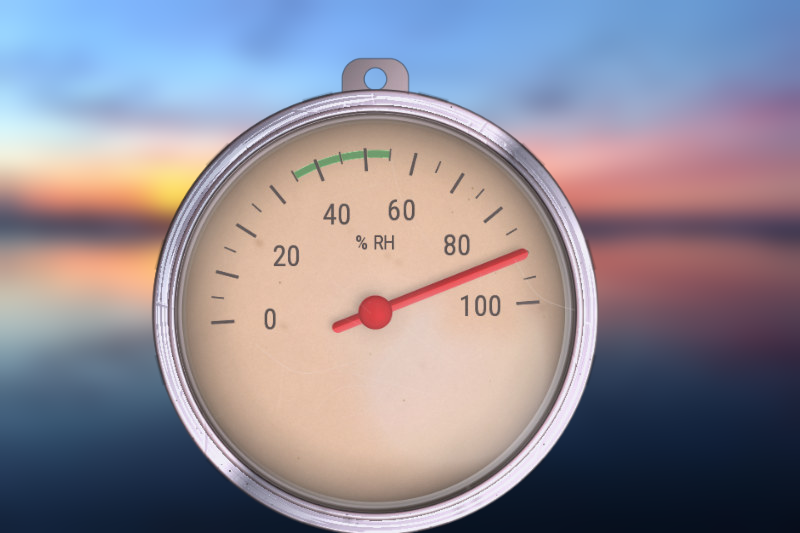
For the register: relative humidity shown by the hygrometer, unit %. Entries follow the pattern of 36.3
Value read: 90
